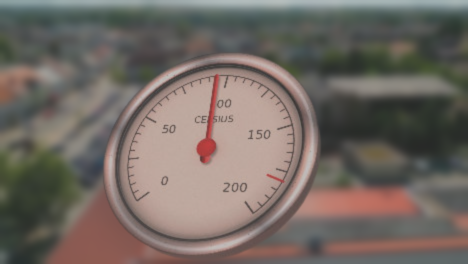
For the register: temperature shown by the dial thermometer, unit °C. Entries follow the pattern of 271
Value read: 95
